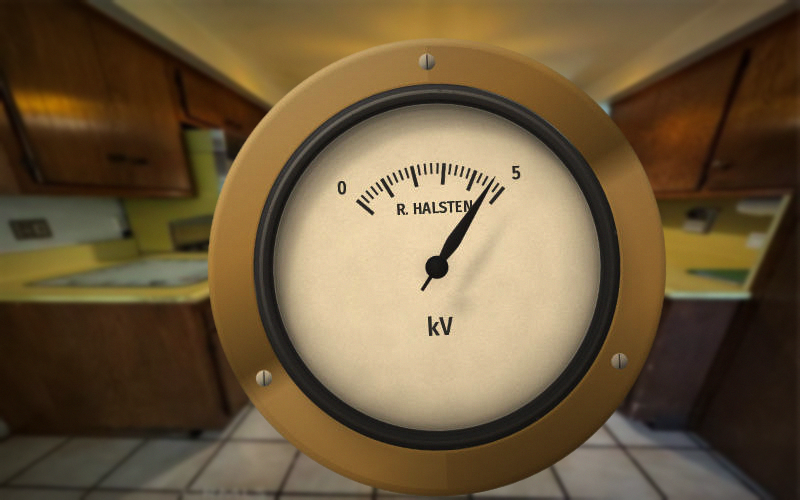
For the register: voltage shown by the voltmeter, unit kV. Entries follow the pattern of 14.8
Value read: 4.6
